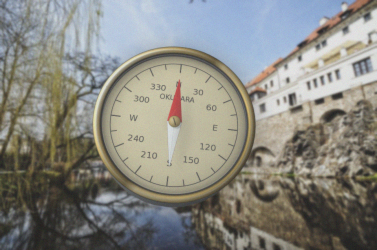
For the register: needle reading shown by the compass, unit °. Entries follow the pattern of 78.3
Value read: 0
